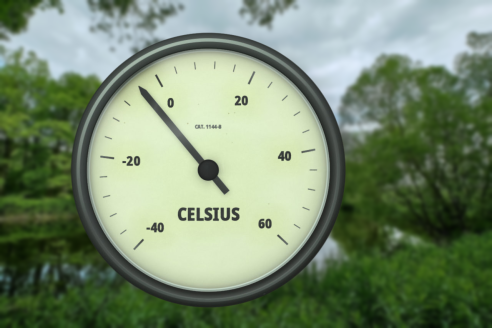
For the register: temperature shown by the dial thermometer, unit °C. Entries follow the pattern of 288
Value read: -4
